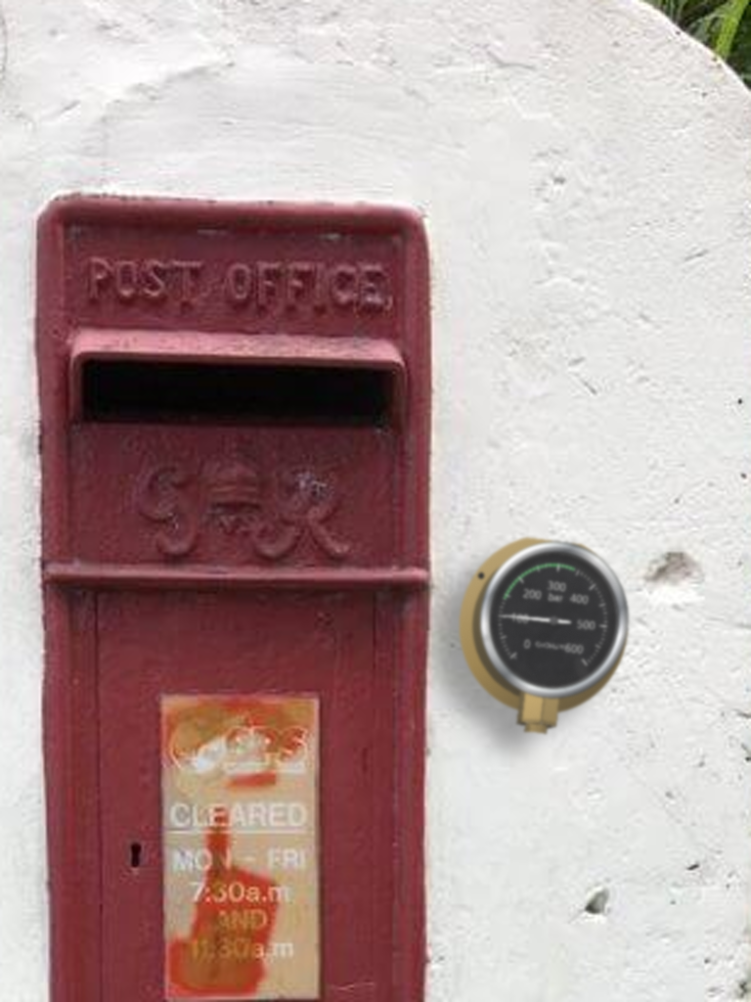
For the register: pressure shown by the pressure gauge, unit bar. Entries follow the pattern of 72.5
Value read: 100
